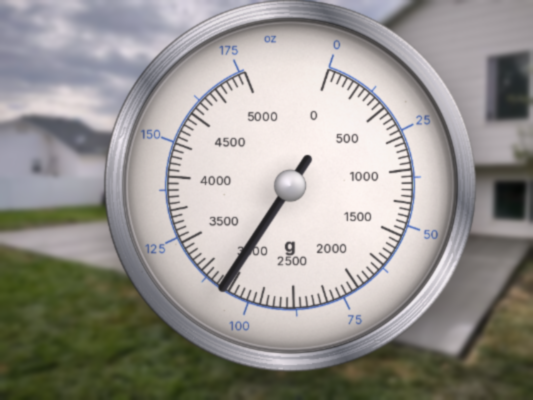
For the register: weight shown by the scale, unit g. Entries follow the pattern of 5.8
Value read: 3050
